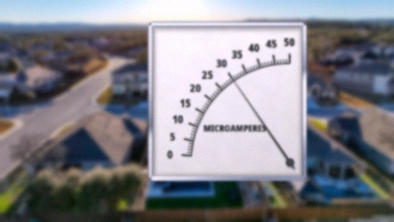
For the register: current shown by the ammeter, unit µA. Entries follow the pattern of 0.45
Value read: 30
